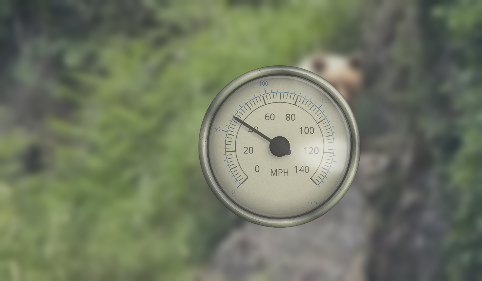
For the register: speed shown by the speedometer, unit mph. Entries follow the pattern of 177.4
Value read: 40
